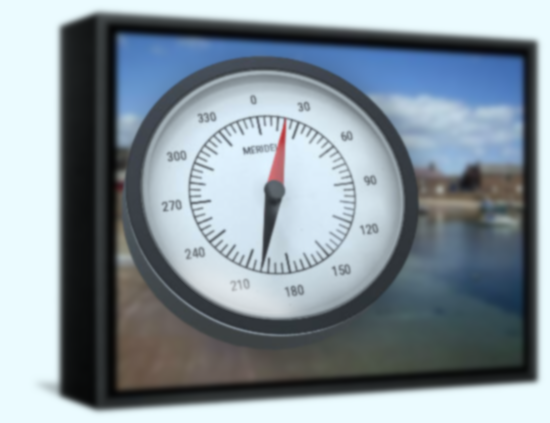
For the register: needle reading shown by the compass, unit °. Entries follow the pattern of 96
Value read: 20
